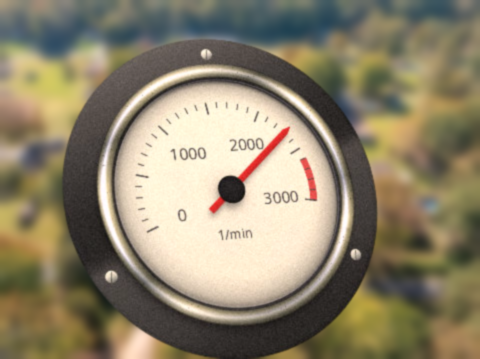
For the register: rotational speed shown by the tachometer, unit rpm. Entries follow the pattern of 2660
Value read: 2300
